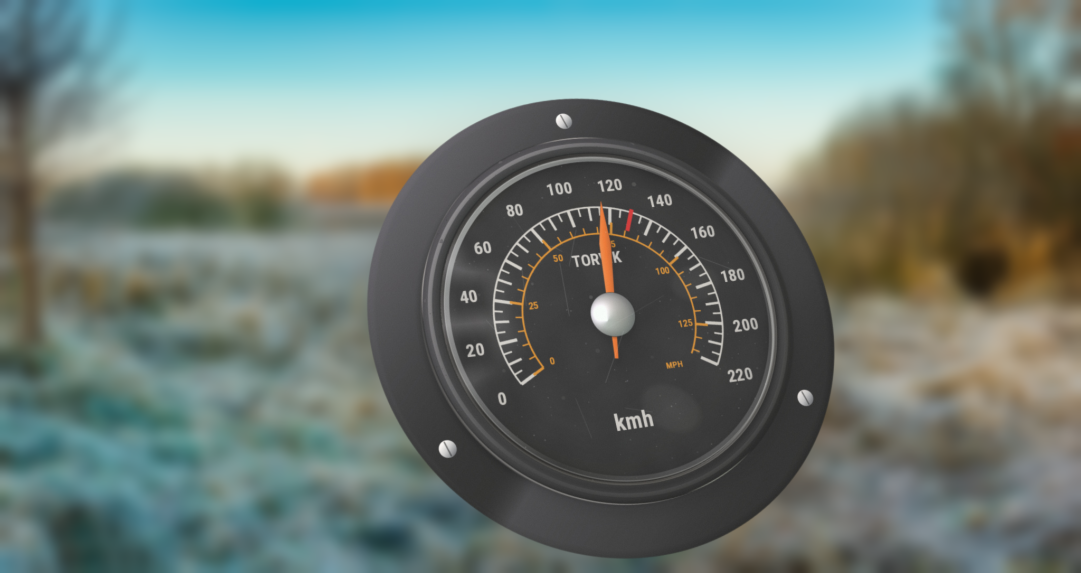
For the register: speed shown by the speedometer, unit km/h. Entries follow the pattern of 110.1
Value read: 115
